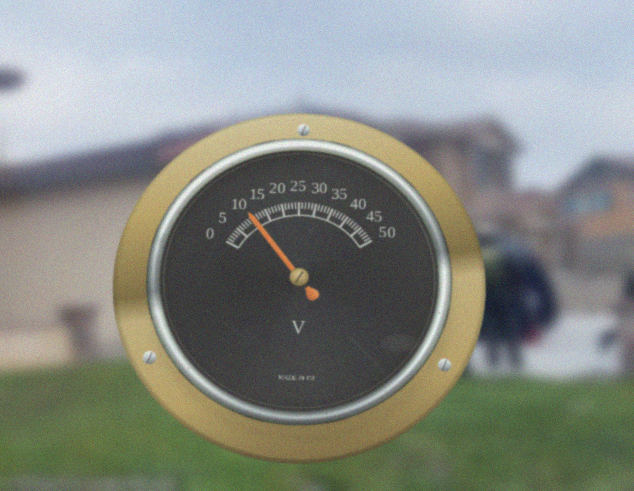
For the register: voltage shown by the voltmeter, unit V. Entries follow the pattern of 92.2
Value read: 10
